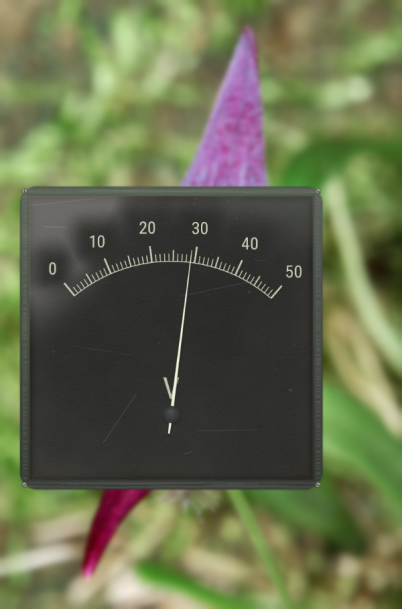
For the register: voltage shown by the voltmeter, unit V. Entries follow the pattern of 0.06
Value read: 29
